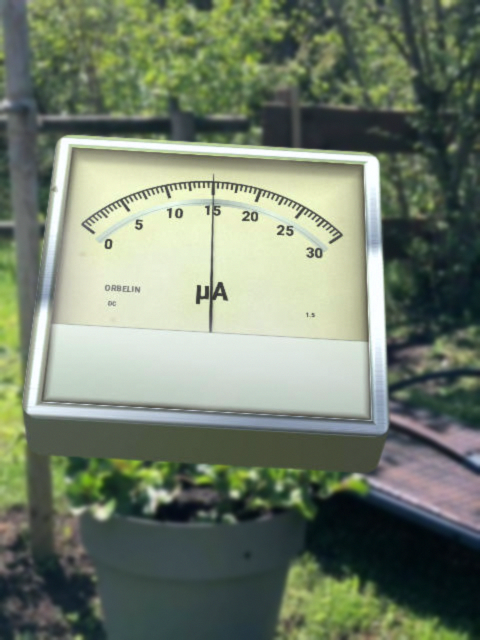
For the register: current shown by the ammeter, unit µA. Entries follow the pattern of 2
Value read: 15
